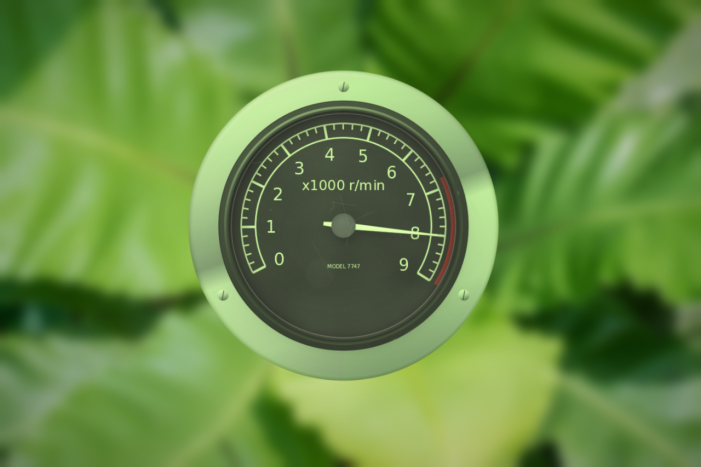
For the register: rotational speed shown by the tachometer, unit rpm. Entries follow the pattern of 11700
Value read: 8000
